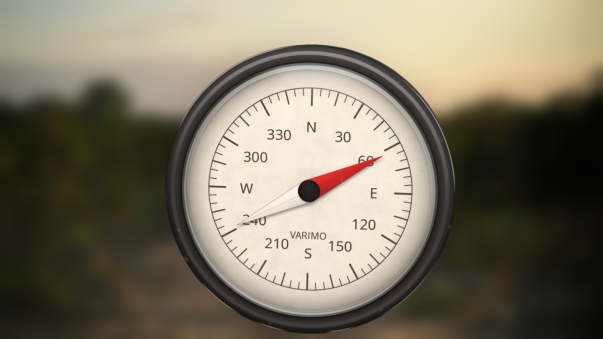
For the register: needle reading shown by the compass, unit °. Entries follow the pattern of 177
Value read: 62.5
